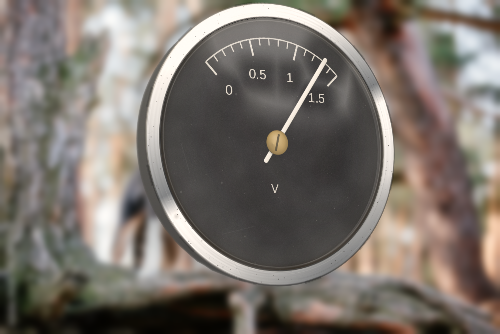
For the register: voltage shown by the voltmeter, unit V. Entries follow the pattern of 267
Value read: 1.3
